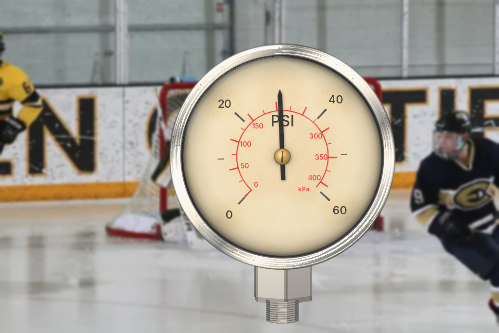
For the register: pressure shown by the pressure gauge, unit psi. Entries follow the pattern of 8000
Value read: 30
